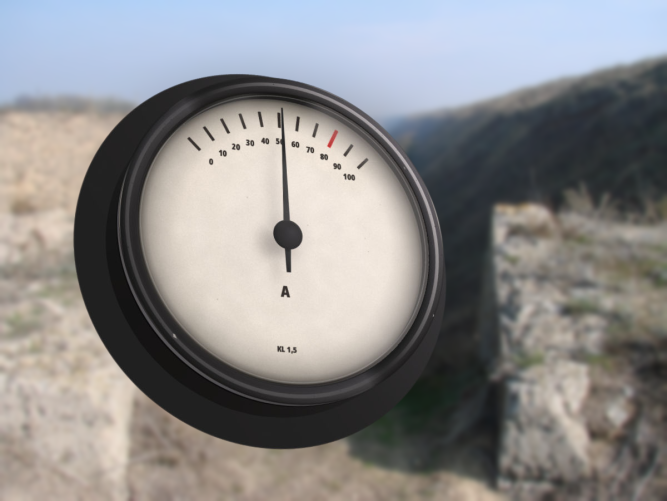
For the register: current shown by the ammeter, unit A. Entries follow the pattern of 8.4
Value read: 50
